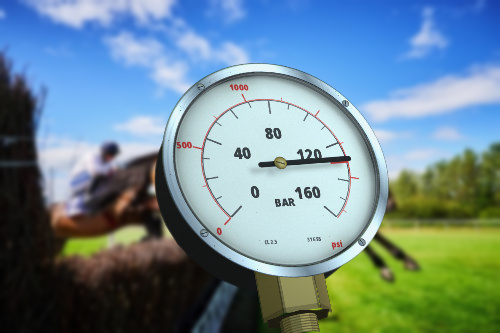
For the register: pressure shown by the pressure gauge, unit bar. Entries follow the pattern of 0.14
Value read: 130
